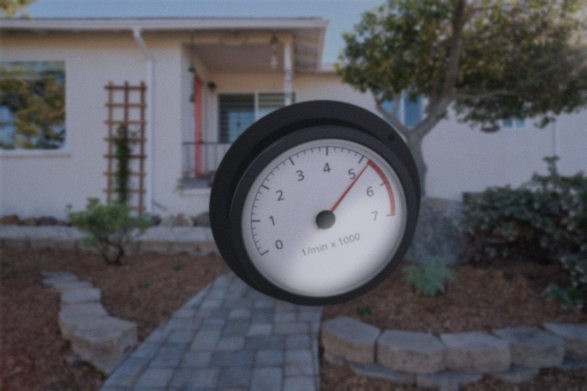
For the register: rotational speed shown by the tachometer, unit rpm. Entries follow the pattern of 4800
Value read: 5200
